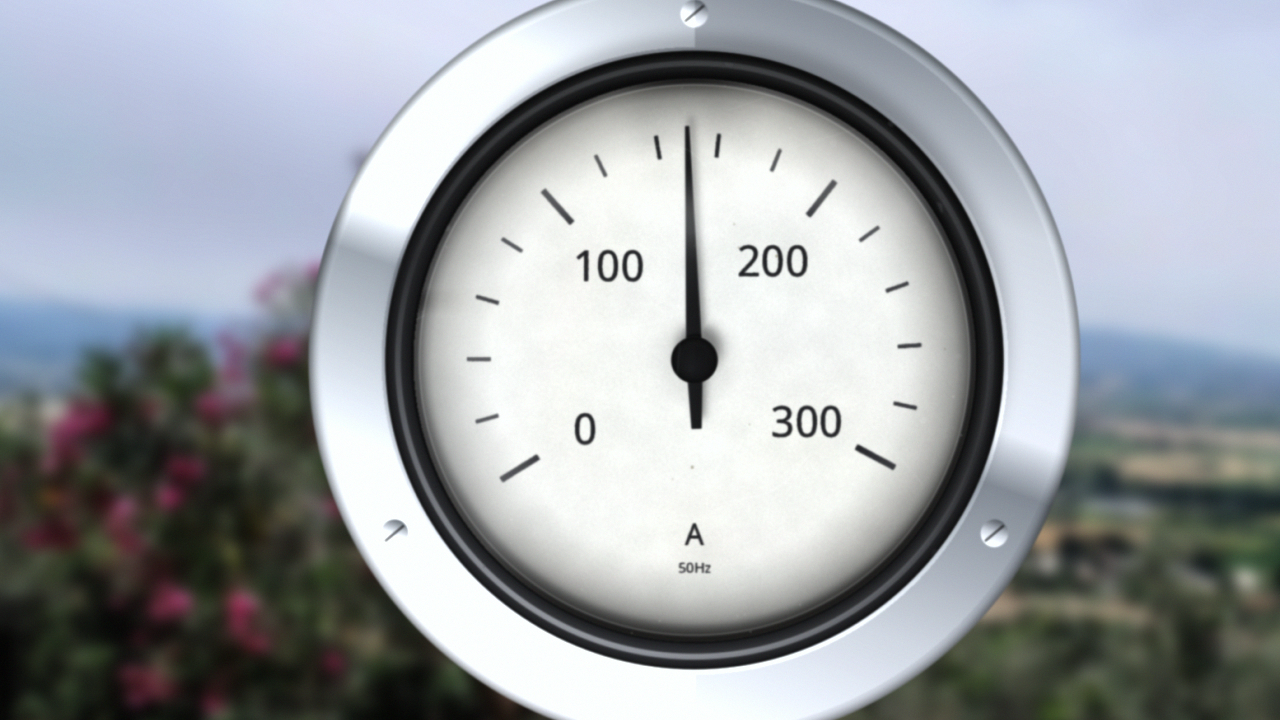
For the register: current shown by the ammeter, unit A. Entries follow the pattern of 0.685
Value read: 150
